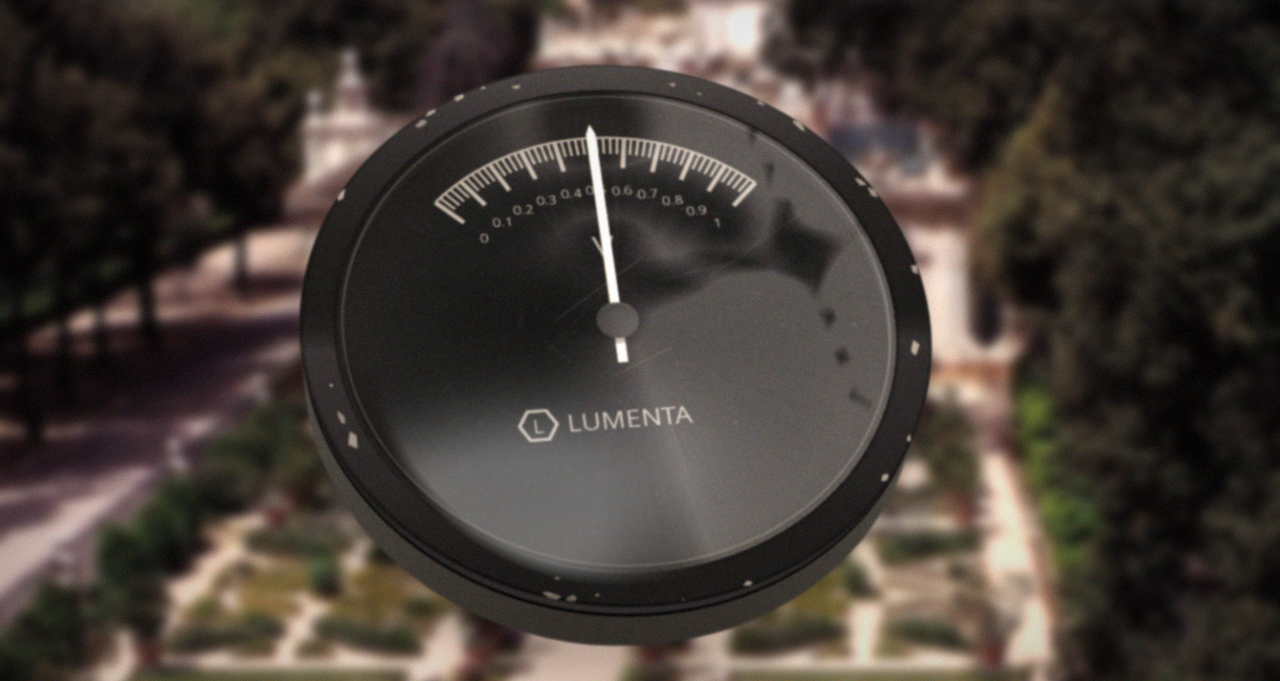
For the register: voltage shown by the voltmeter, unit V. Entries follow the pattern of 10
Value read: 0.5
